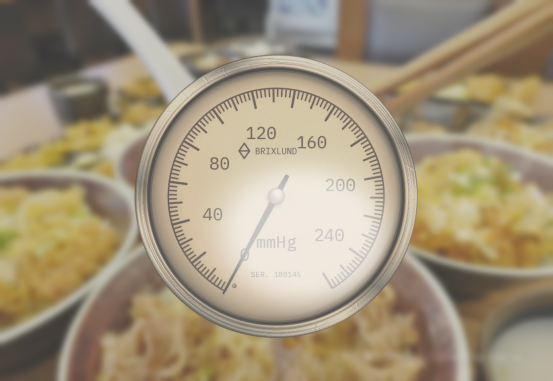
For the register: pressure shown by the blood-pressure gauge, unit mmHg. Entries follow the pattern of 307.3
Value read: 0
